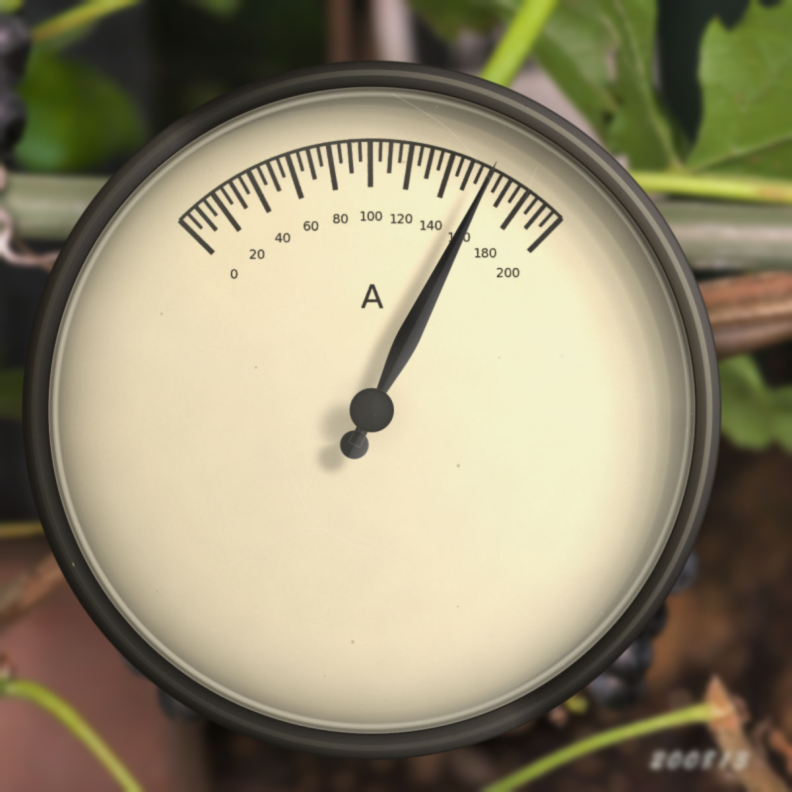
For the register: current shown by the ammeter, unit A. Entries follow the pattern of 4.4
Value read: 160
